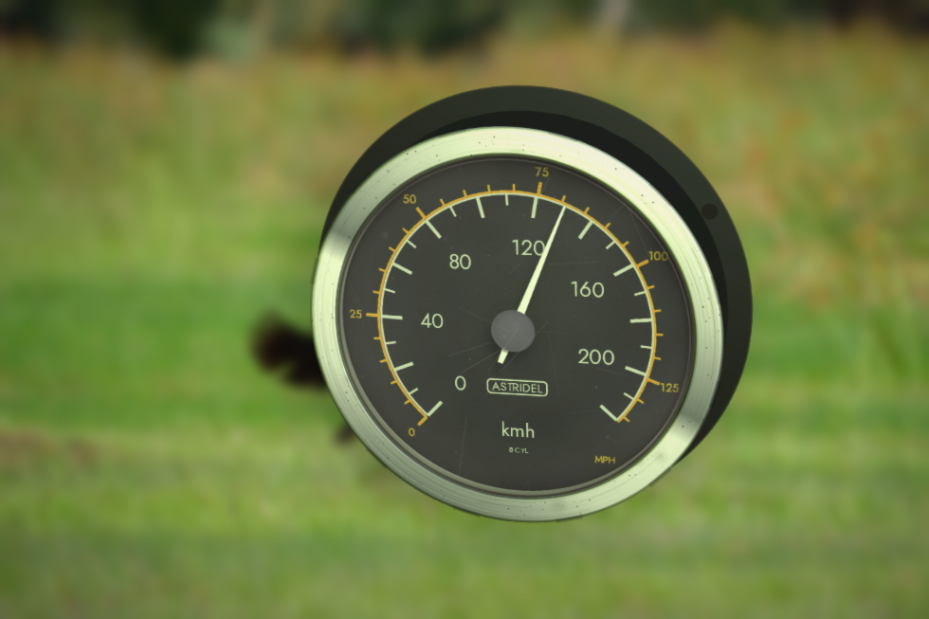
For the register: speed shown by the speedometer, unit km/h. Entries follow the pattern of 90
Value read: 130
